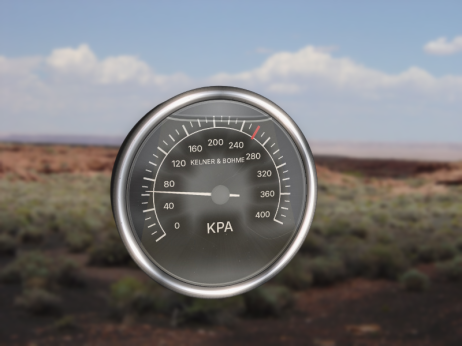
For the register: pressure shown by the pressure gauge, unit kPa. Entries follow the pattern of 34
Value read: 65
